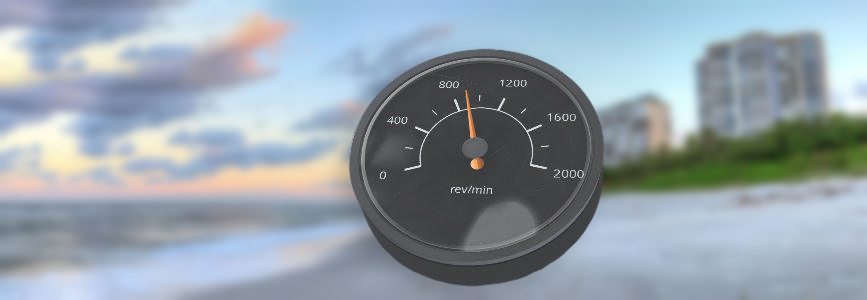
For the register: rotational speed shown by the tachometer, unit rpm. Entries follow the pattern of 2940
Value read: 900
